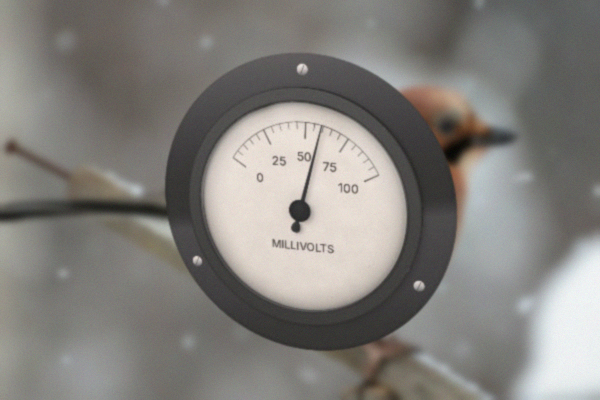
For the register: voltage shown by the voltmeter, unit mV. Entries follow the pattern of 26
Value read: 60
